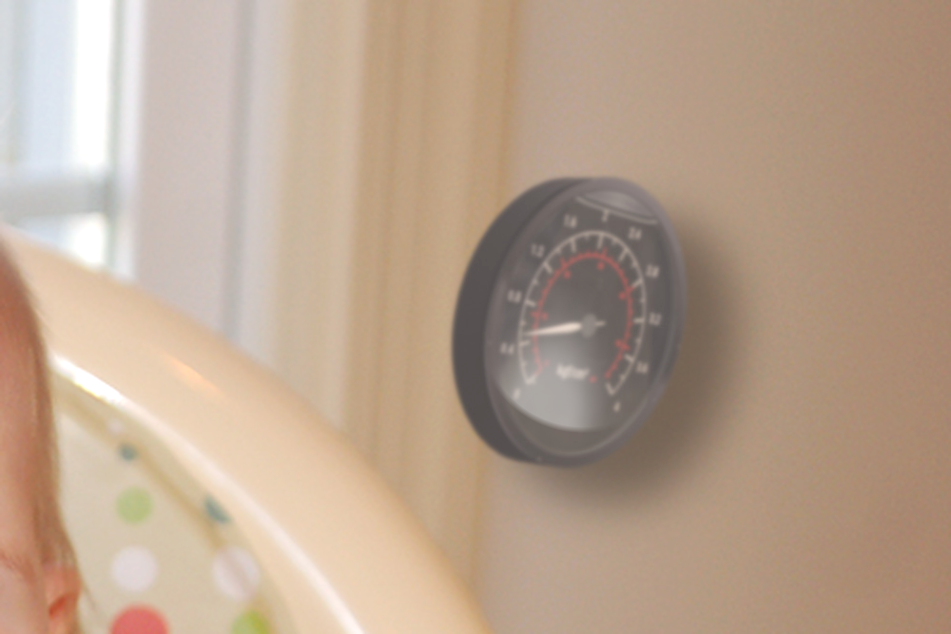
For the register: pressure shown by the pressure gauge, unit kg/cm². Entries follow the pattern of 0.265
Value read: 0.5
